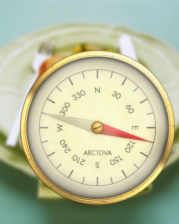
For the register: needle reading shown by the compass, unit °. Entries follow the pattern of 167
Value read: 105
